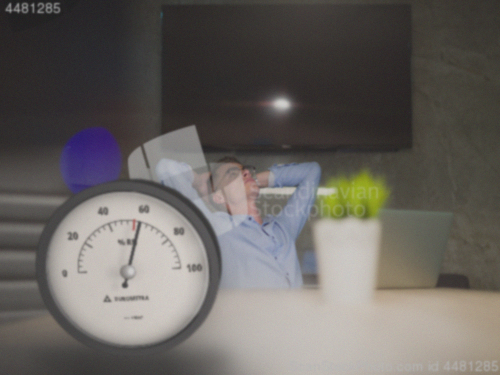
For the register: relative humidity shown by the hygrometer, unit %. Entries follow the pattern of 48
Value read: 60
